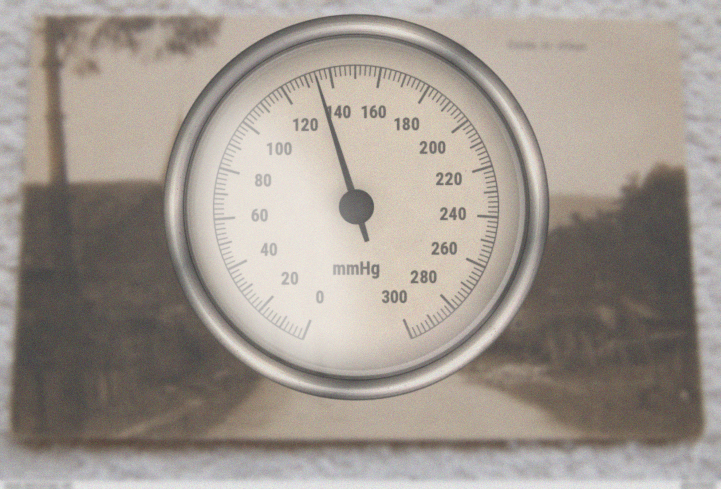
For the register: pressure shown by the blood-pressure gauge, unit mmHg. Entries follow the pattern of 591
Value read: 134
